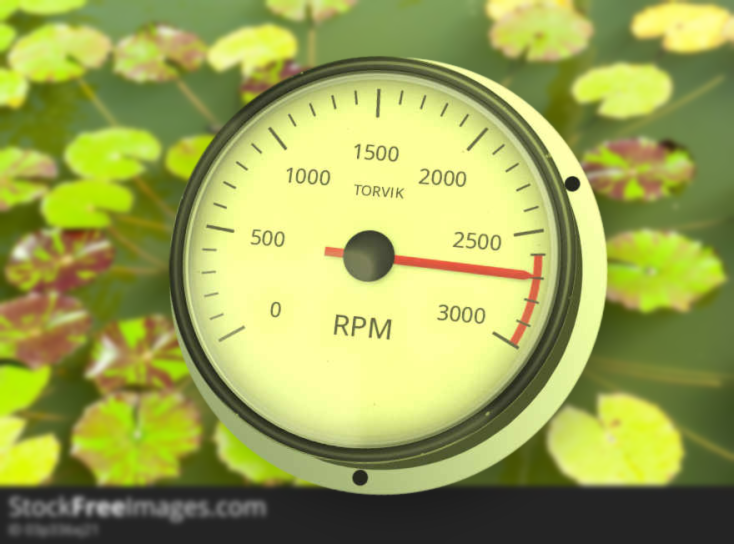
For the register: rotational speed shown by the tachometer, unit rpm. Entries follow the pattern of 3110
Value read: 2700
